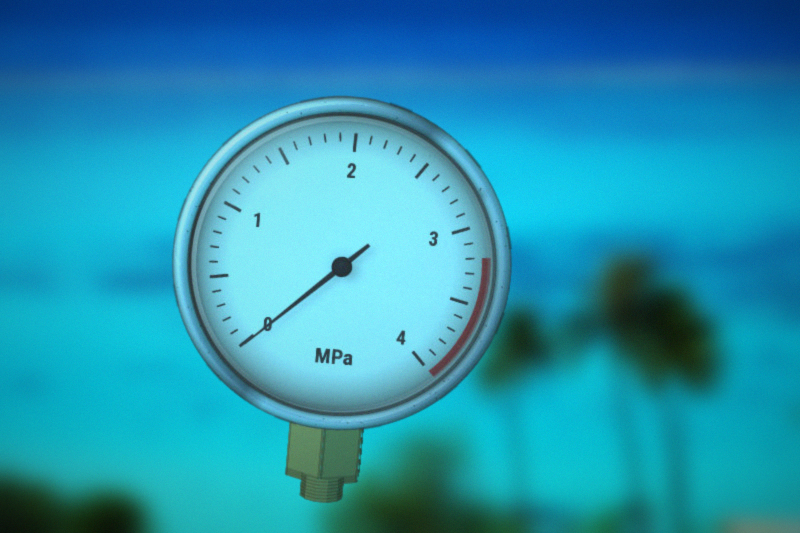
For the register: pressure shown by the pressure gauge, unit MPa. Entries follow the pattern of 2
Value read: 0
